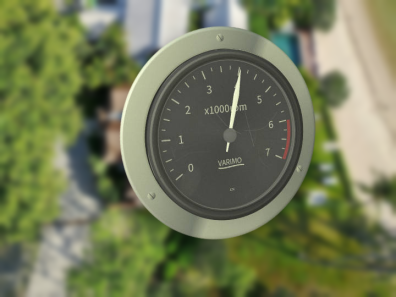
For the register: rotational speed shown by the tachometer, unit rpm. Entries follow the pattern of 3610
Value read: 4000
